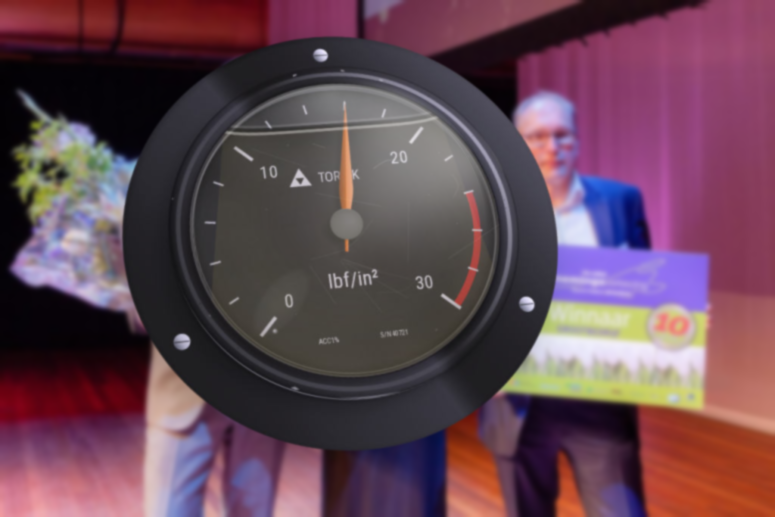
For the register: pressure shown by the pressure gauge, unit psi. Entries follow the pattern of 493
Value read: 16
